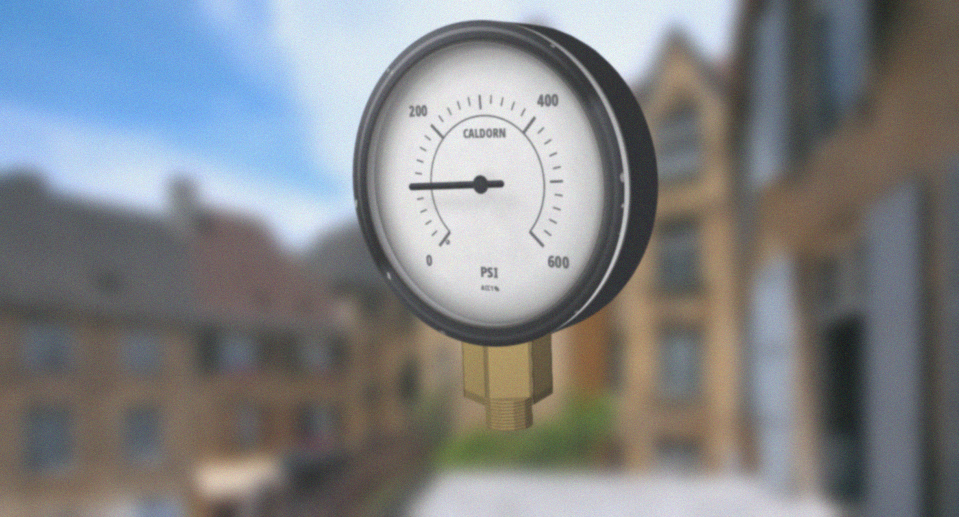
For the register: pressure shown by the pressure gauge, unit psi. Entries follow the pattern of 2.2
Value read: 100
